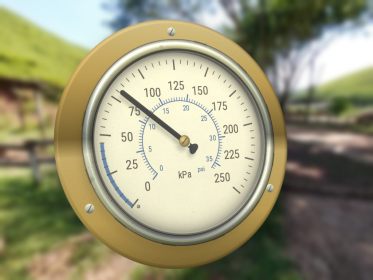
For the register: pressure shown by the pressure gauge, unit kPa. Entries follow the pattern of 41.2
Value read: 80
